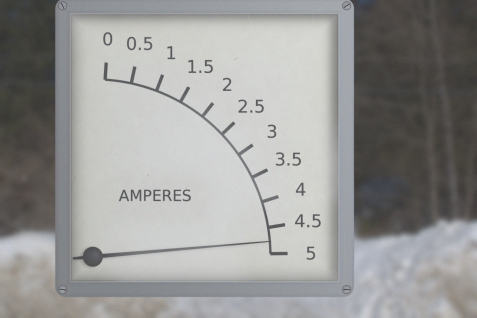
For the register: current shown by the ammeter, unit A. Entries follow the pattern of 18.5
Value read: 4.75
